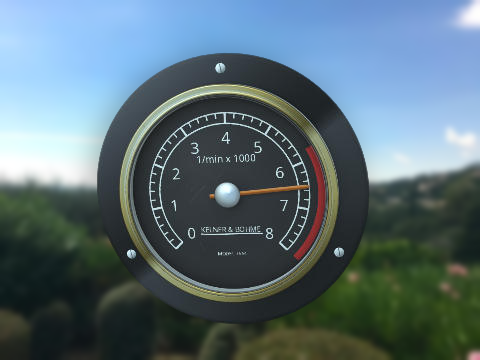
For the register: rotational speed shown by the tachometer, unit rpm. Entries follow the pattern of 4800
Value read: 6500
